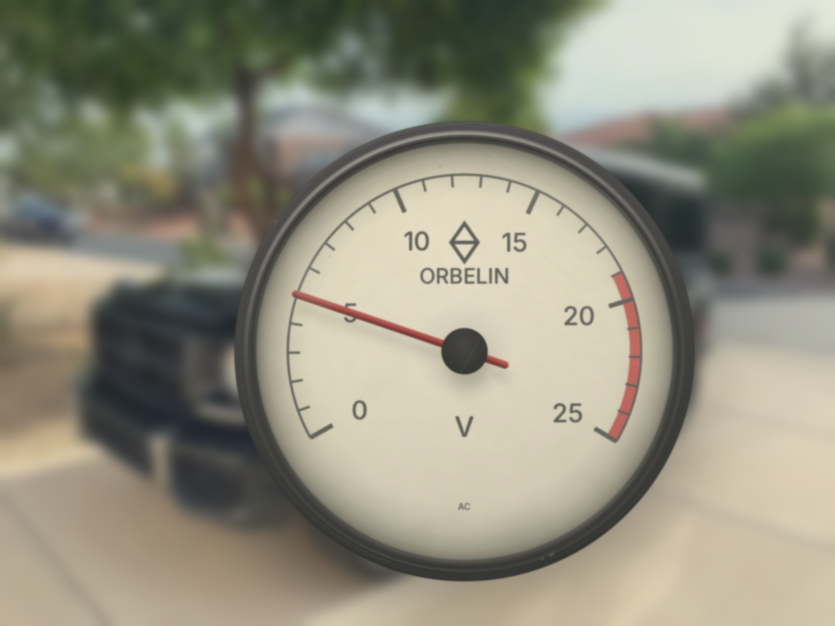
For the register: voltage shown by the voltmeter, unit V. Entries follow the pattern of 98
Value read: 5
